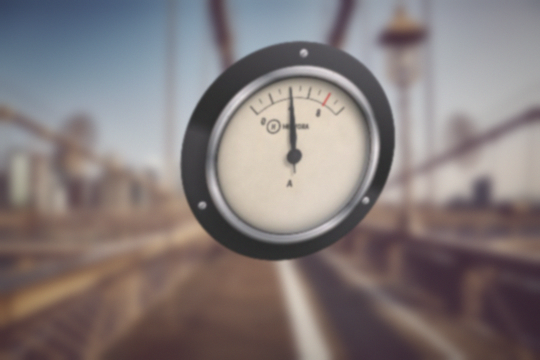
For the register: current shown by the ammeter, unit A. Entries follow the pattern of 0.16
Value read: 4
